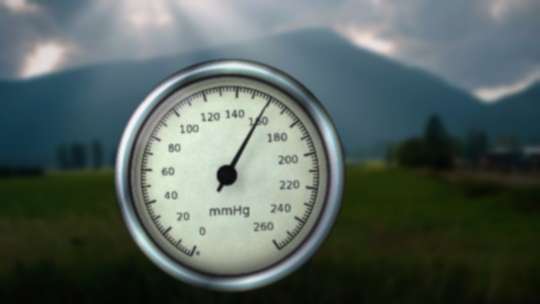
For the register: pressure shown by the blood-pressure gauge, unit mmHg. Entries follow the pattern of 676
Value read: 160
